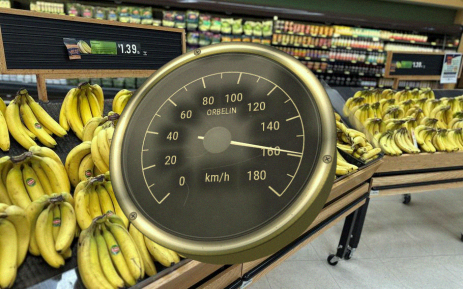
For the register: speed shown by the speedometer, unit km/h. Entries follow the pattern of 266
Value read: 160
